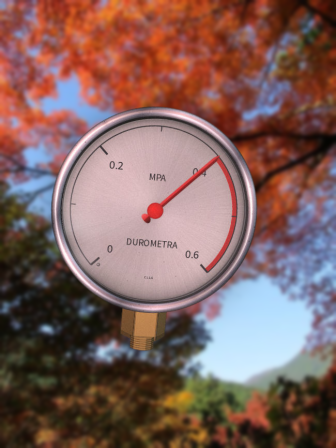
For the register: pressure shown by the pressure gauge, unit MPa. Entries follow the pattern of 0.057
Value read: 0.4
